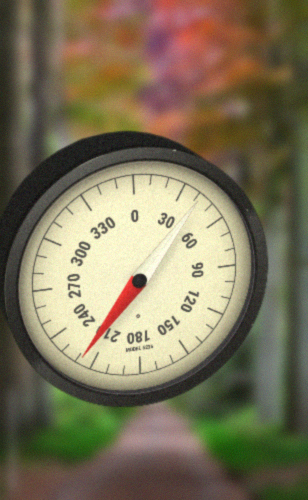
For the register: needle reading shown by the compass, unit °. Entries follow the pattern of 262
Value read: 220
